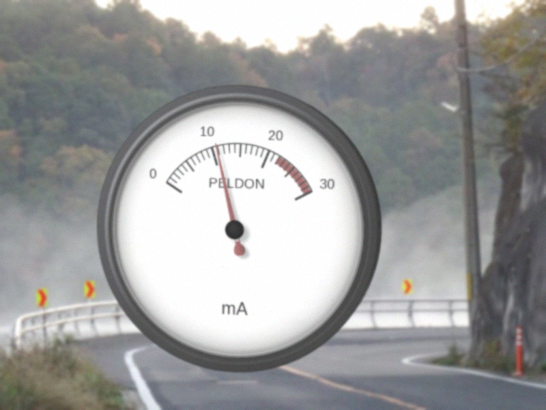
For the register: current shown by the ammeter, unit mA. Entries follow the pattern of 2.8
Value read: 11
